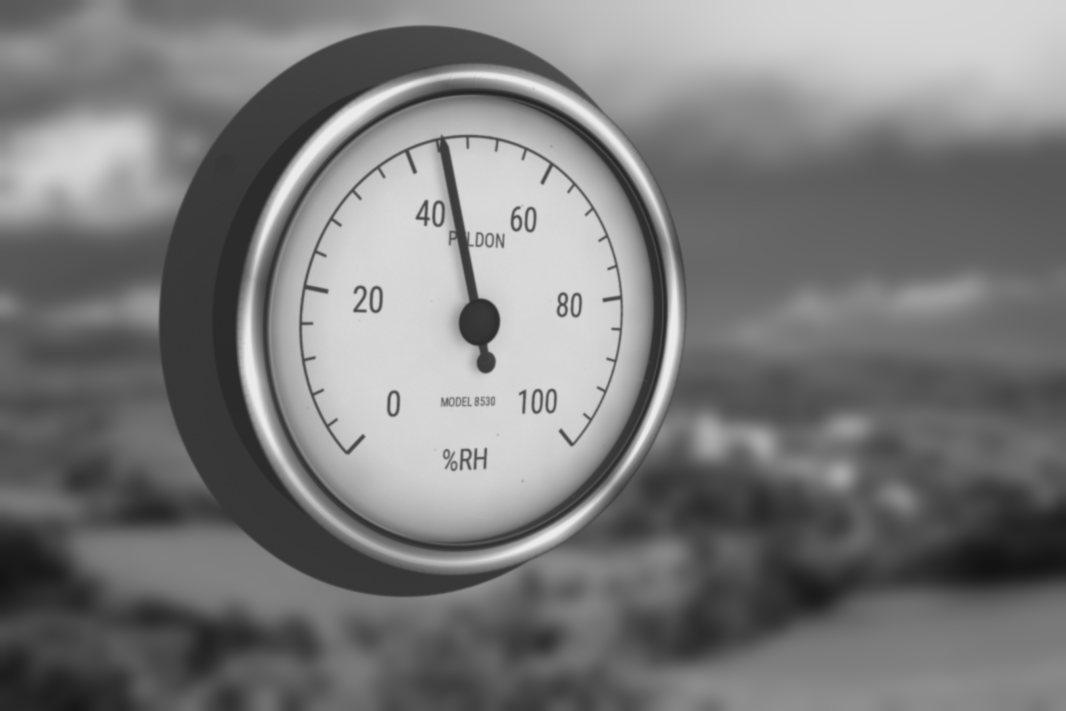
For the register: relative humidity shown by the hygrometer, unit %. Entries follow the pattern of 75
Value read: 44
